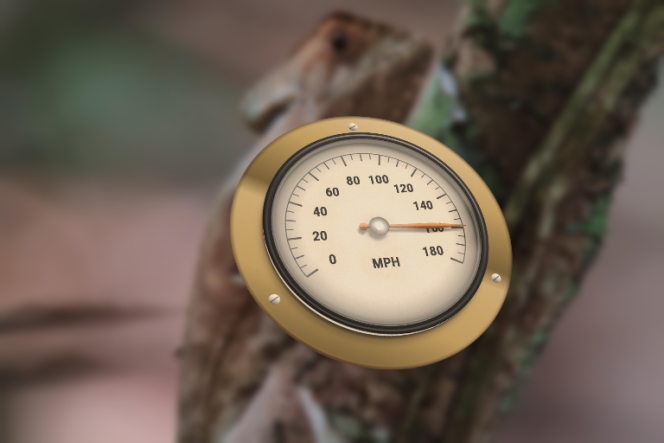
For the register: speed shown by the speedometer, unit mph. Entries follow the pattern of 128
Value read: 160
